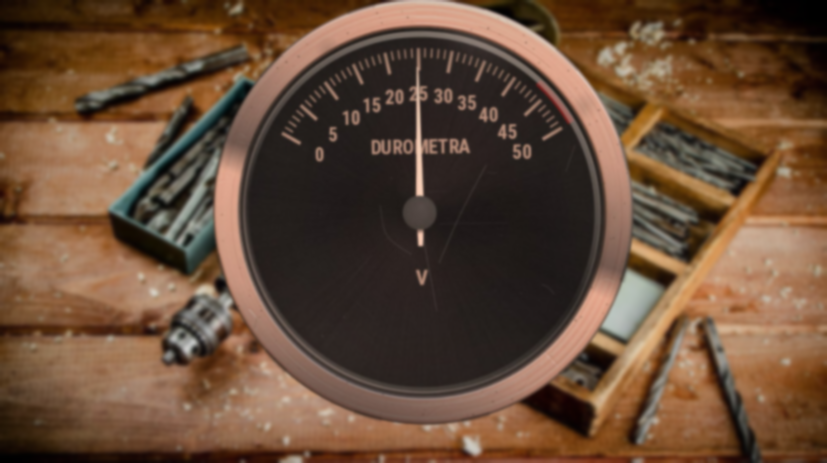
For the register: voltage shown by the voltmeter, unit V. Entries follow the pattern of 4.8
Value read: 25
